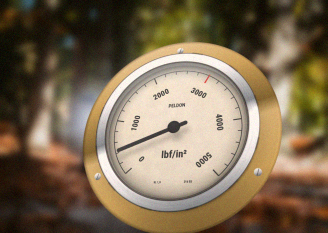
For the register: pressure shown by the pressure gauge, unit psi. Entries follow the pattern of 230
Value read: 400
